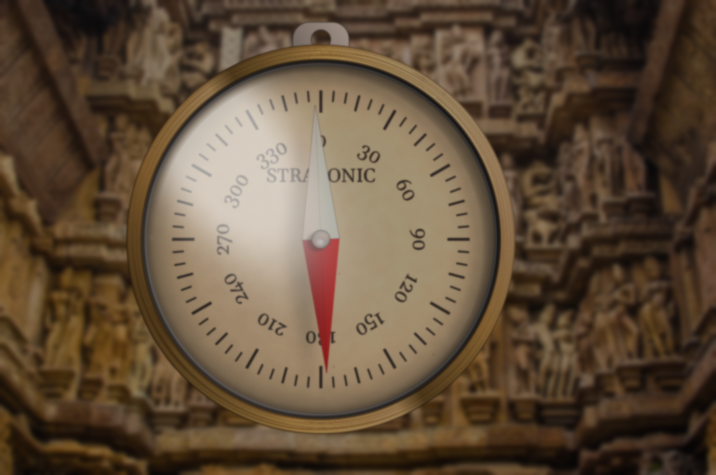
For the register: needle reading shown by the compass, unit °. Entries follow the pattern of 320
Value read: 177.5
